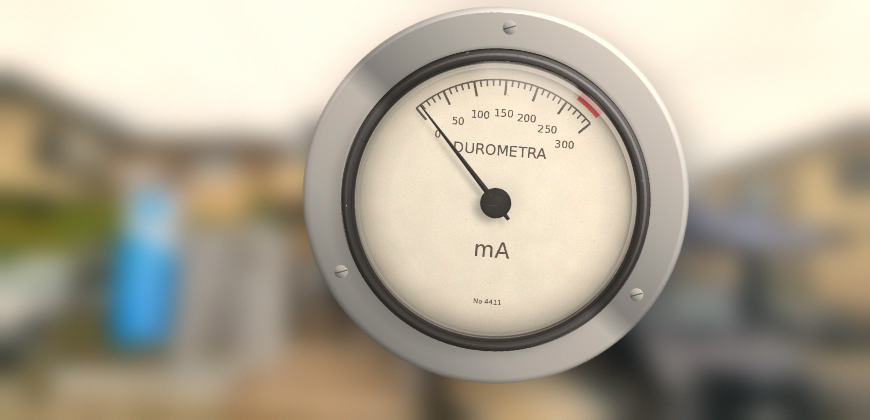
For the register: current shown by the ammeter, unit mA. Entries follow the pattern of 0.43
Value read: 10
